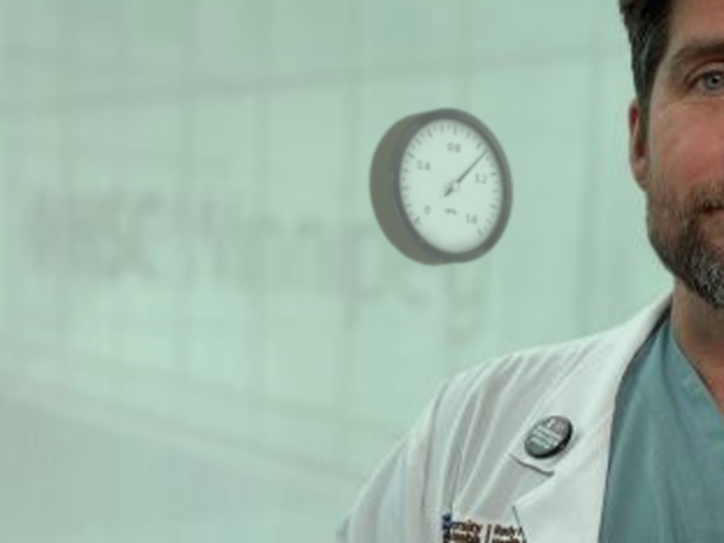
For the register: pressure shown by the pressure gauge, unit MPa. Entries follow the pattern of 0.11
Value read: 1.05
